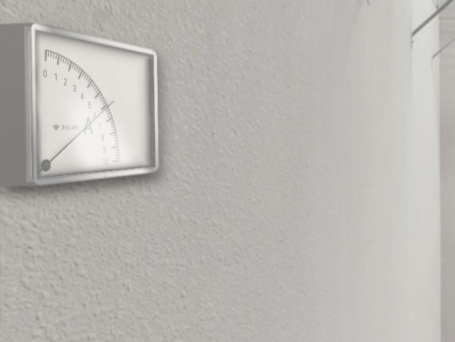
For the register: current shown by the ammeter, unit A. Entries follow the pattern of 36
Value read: 6
